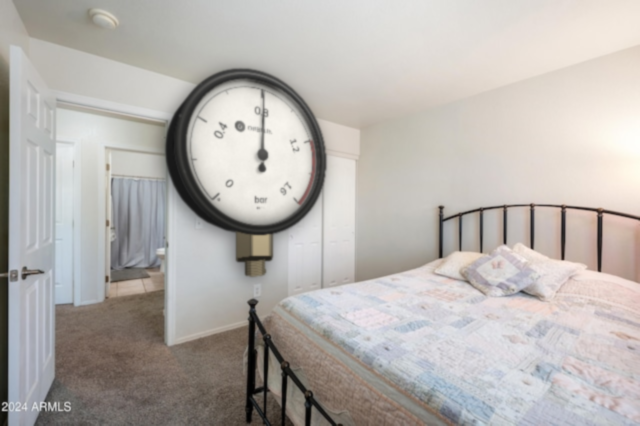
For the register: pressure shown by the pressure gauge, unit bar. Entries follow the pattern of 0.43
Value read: 0.8
